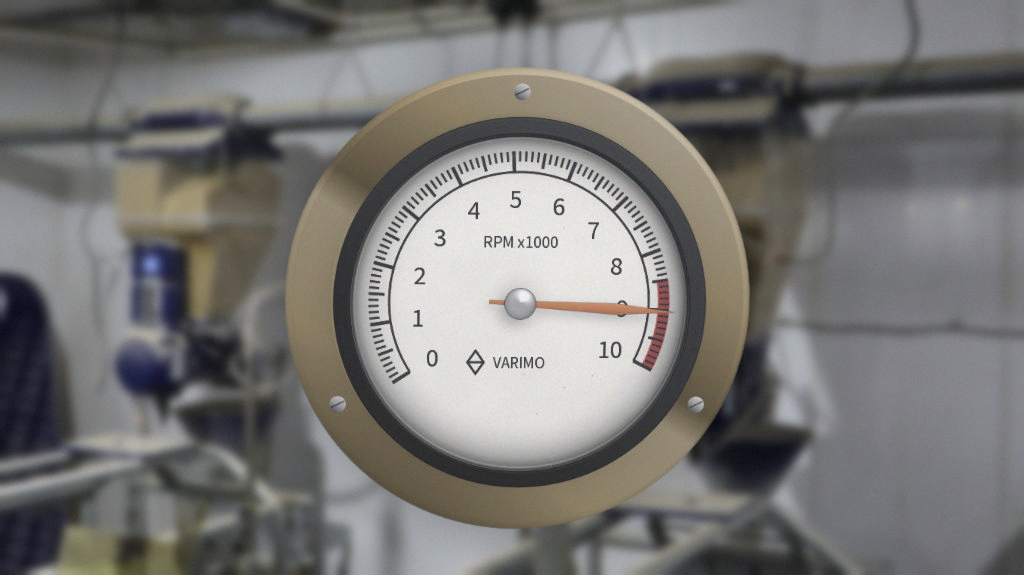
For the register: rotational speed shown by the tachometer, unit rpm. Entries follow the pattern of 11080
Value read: 9000
